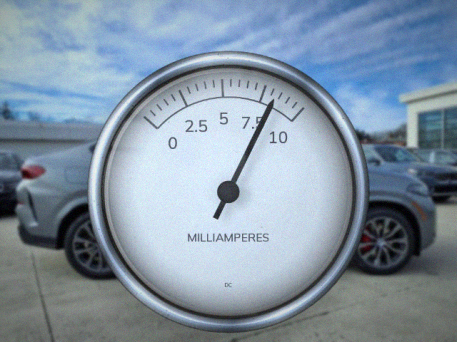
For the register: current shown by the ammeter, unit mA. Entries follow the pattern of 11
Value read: 8.25
